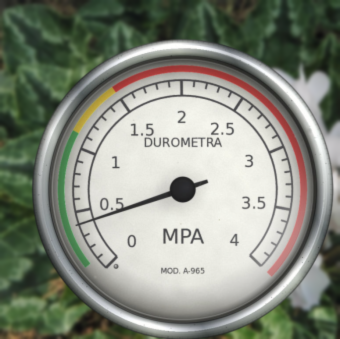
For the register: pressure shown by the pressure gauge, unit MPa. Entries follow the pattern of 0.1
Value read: 0.4
